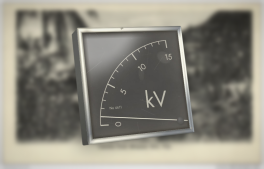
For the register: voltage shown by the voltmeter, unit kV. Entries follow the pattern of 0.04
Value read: 1
